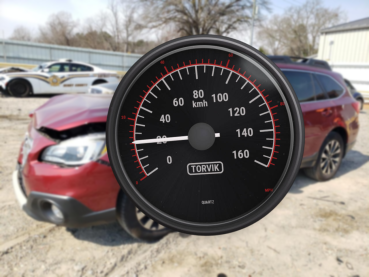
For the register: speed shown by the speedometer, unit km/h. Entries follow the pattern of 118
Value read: 20
